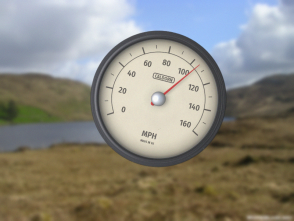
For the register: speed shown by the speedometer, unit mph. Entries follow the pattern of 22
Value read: 105
